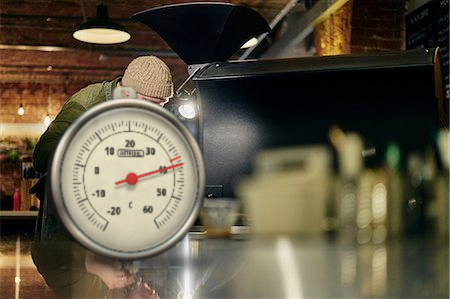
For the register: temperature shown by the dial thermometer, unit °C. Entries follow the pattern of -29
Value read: 40
